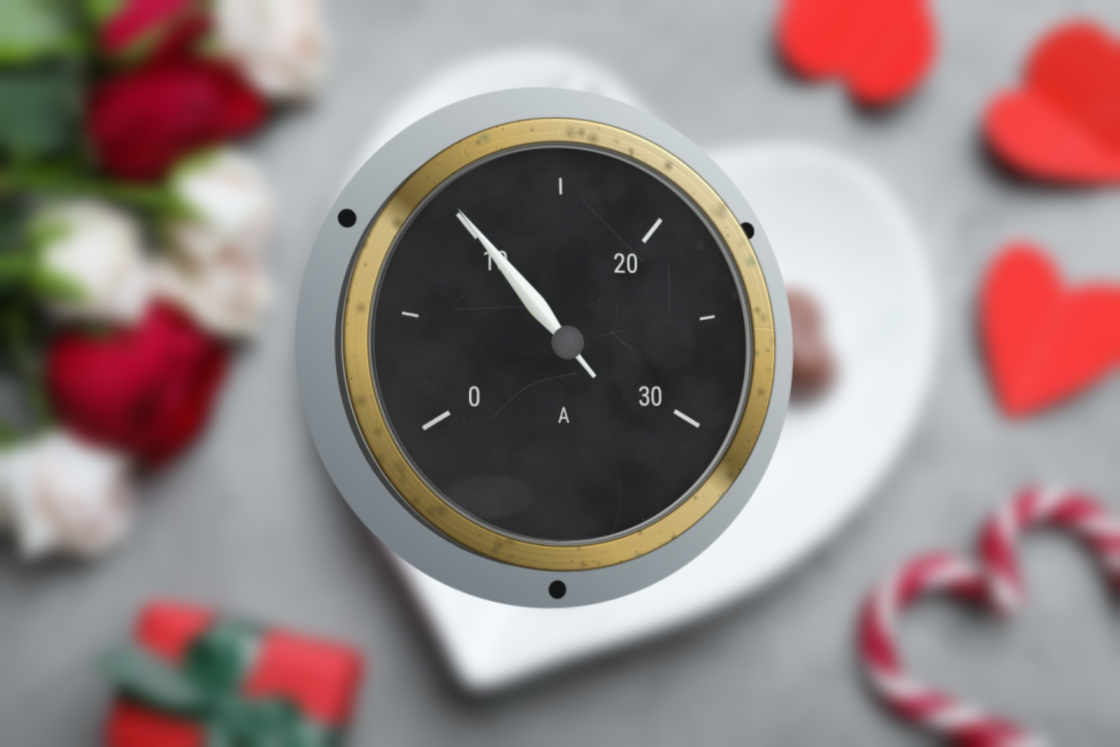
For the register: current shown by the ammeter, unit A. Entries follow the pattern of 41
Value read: 10
